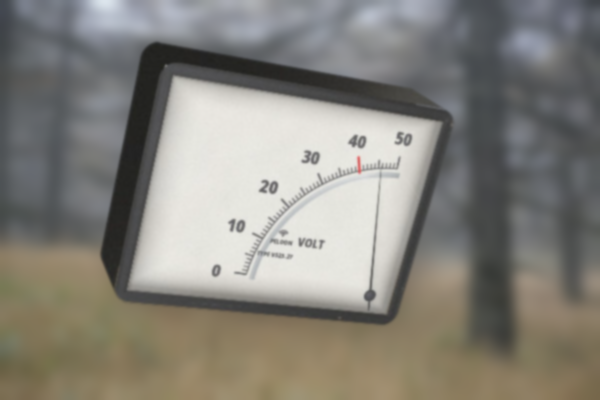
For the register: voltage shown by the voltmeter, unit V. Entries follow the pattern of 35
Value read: 45
